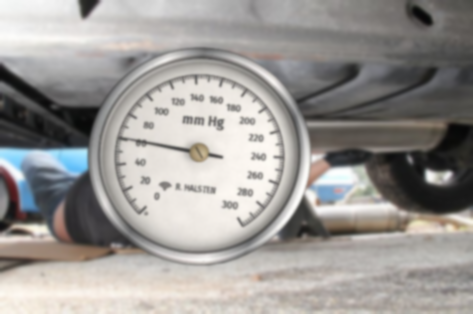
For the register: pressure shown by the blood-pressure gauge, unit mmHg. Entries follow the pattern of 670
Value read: 60
